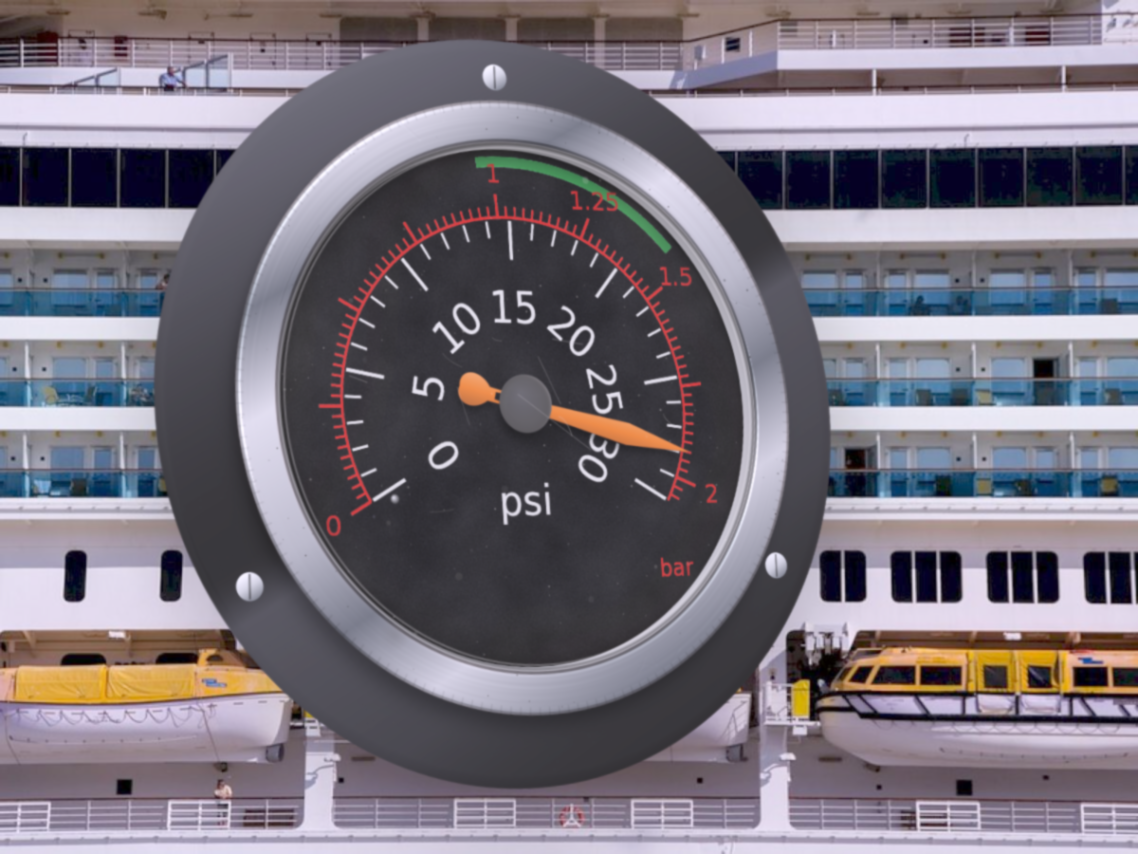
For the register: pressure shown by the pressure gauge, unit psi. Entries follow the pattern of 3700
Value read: 28
